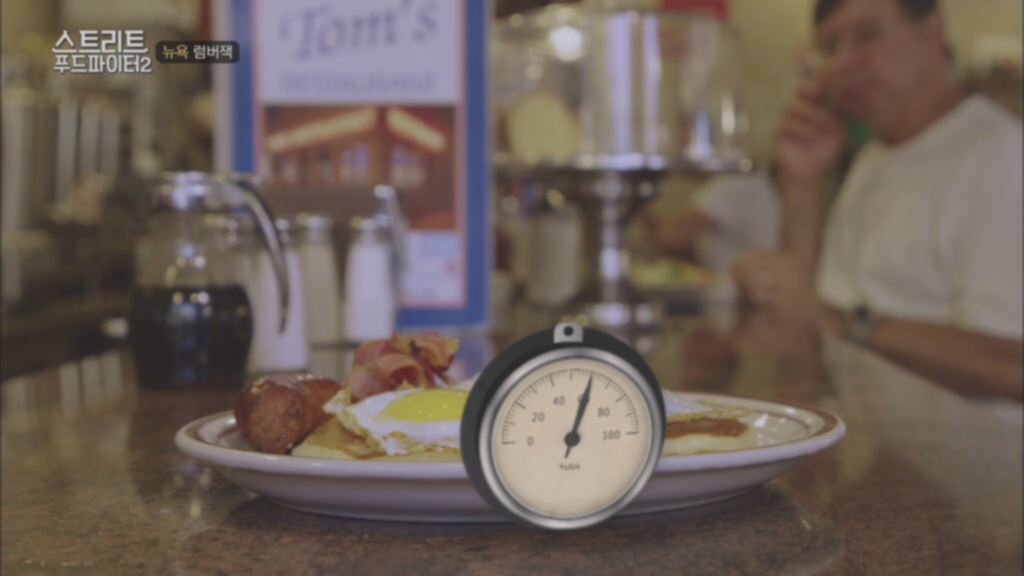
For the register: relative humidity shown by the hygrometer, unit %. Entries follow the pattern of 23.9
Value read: 60
